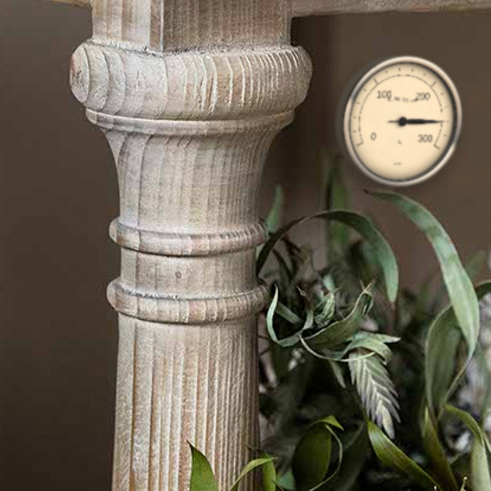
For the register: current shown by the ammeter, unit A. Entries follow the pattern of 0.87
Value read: 260
